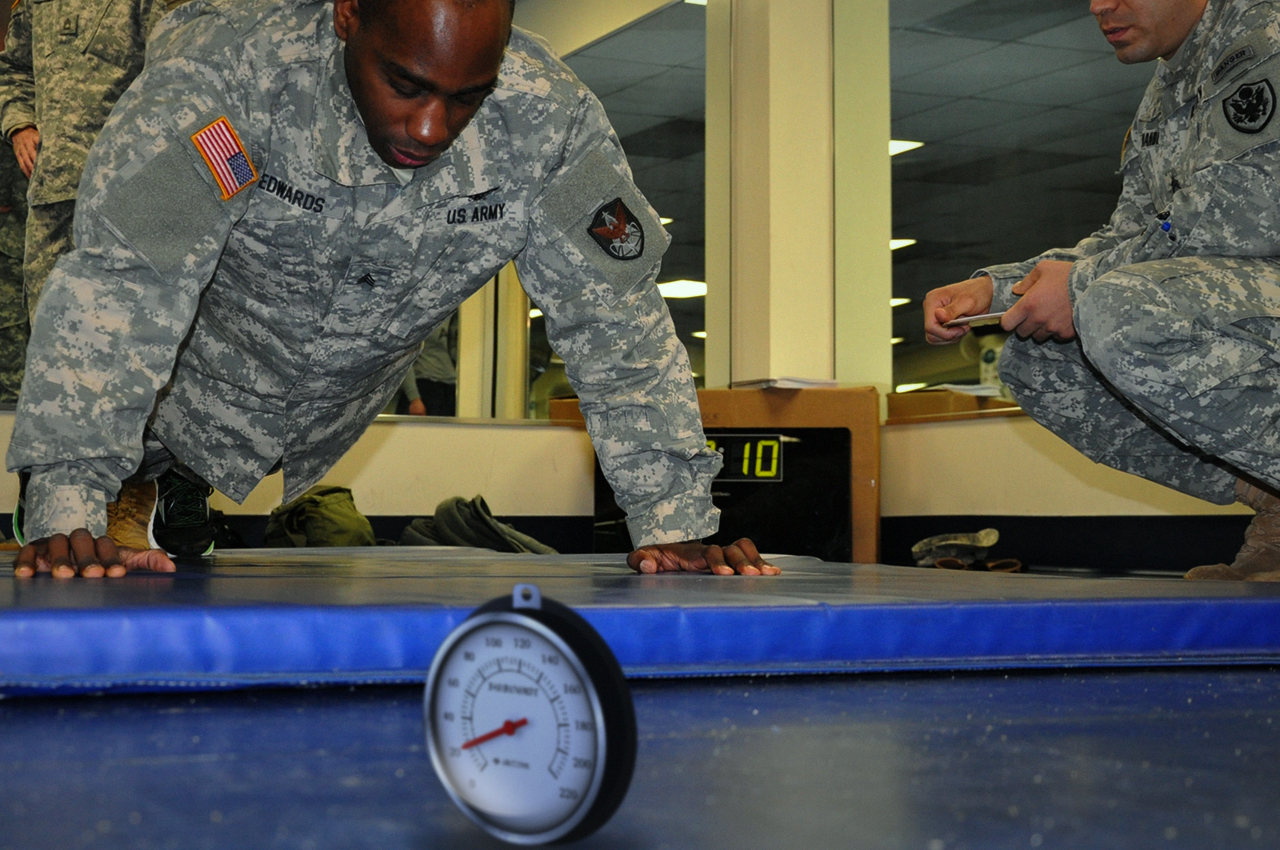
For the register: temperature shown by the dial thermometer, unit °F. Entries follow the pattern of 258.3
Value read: 20
